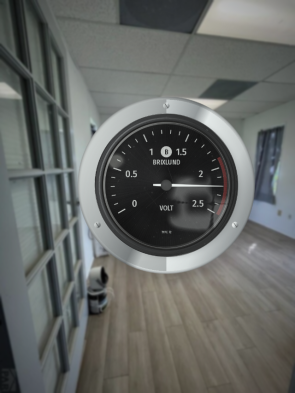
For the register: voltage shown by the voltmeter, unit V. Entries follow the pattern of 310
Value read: 2.2
